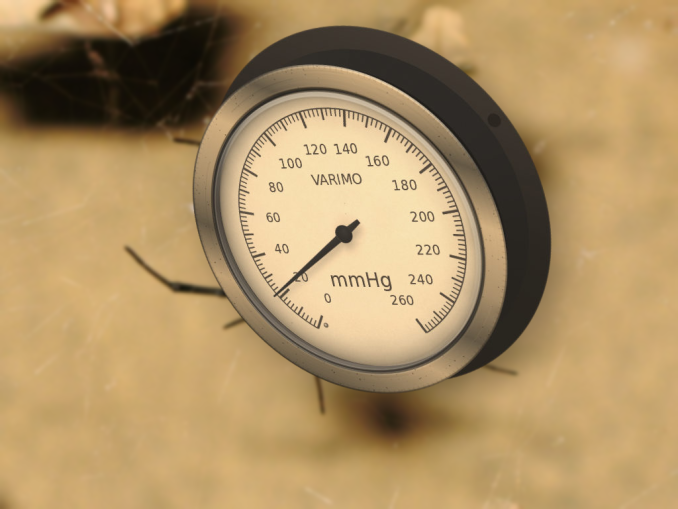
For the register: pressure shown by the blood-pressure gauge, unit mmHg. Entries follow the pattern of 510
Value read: 22
